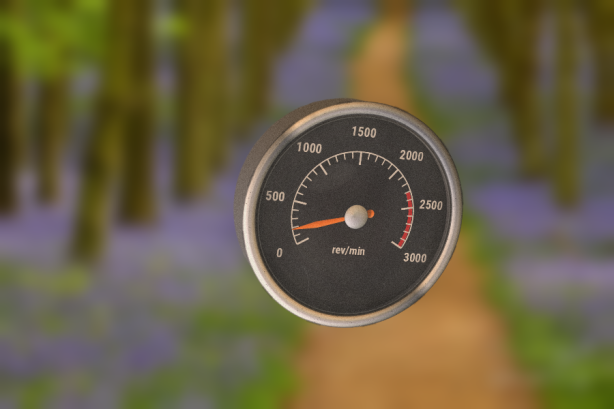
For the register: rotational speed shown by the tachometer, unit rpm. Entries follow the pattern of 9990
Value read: 200
